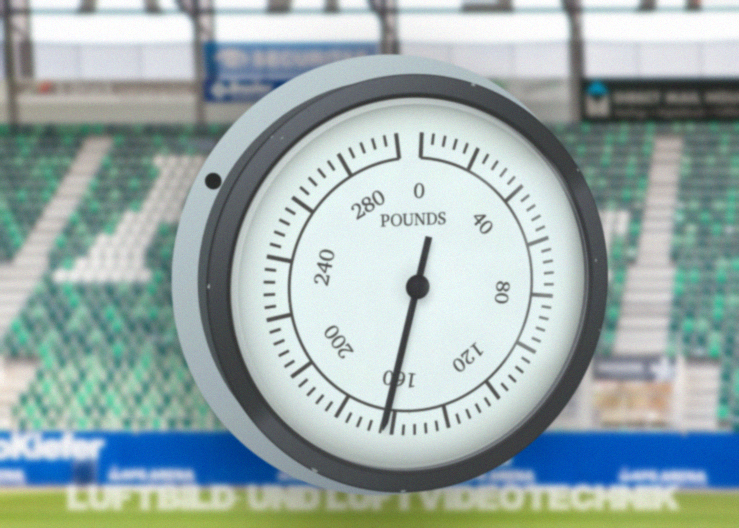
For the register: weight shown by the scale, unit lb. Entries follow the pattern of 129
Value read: 164
